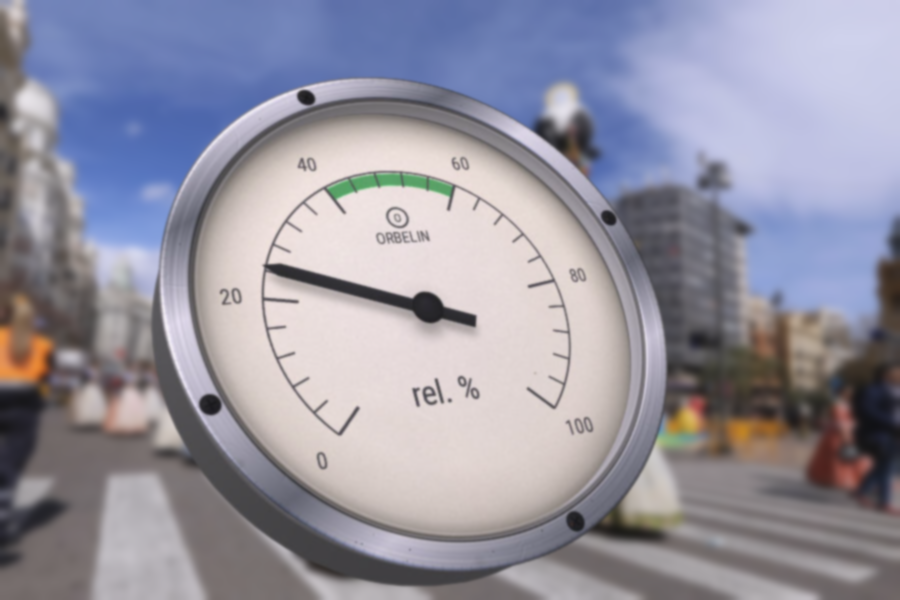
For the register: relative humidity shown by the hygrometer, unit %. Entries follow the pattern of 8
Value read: 24
